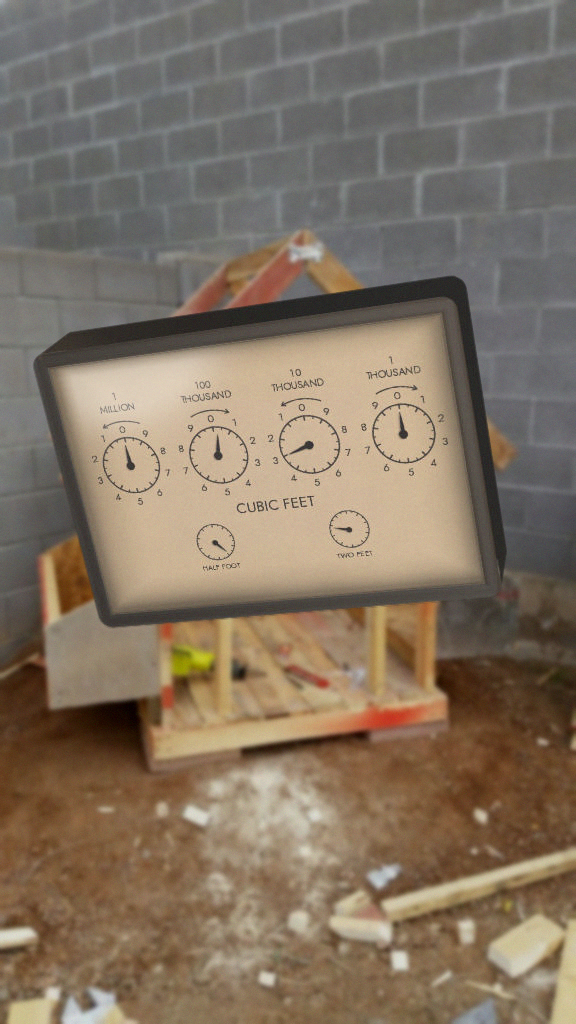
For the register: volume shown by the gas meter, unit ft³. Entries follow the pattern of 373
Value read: 3000
